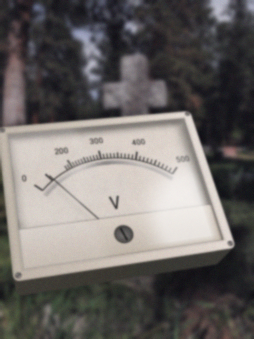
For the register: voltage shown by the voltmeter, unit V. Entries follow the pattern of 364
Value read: 100
